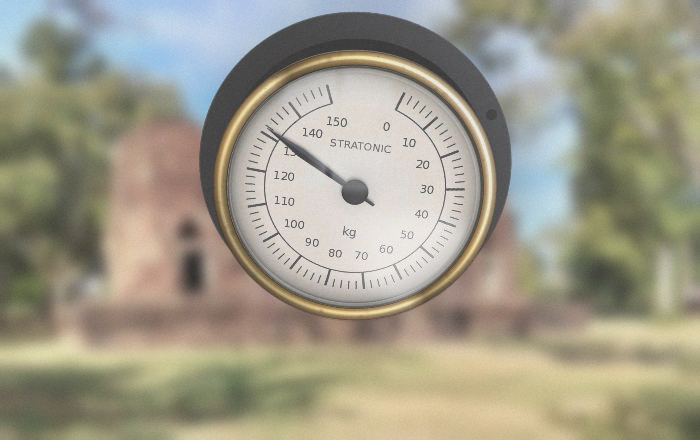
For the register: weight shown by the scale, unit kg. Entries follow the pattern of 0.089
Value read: 132
